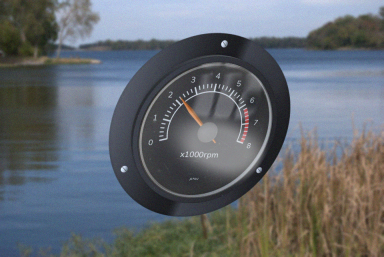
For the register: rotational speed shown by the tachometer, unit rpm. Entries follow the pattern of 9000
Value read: 2200
